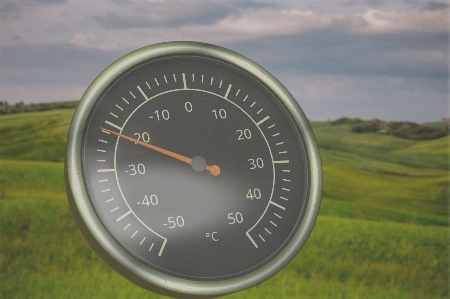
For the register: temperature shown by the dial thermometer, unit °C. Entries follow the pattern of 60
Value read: -22
